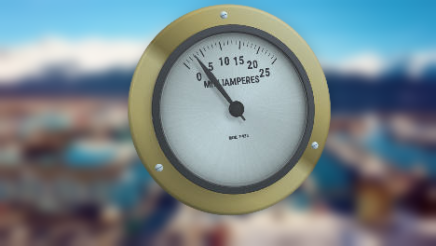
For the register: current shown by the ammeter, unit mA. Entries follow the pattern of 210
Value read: 3
